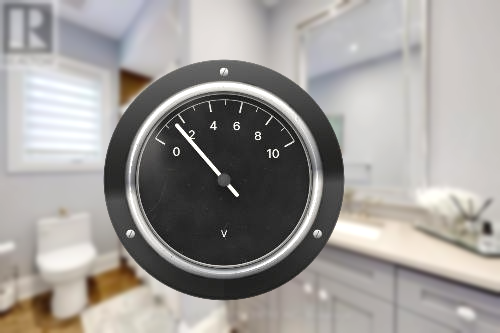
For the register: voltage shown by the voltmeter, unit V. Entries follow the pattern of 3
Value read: 1.5
